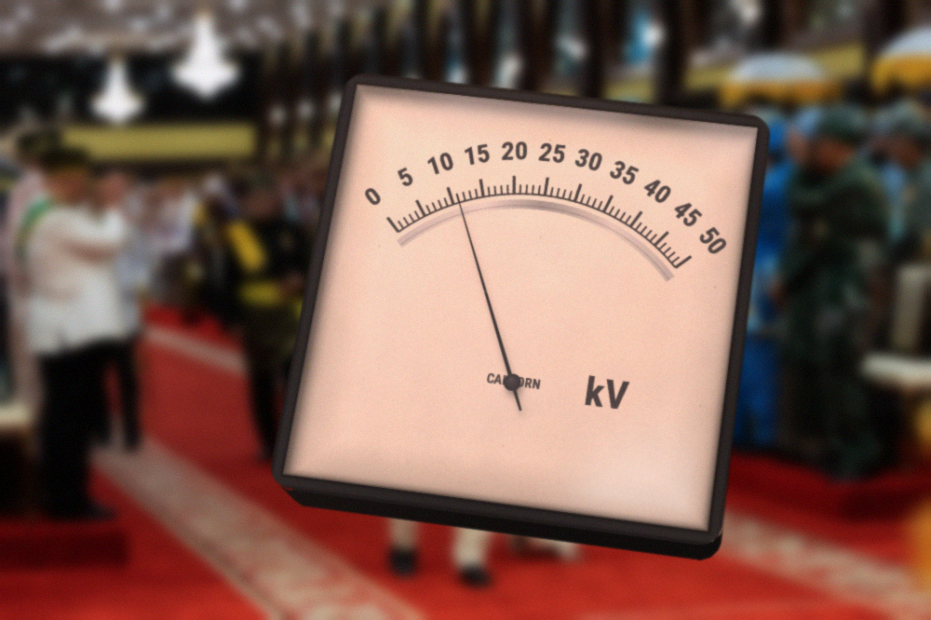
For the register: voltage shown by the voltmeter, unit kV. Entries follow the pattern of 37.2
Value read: 11
